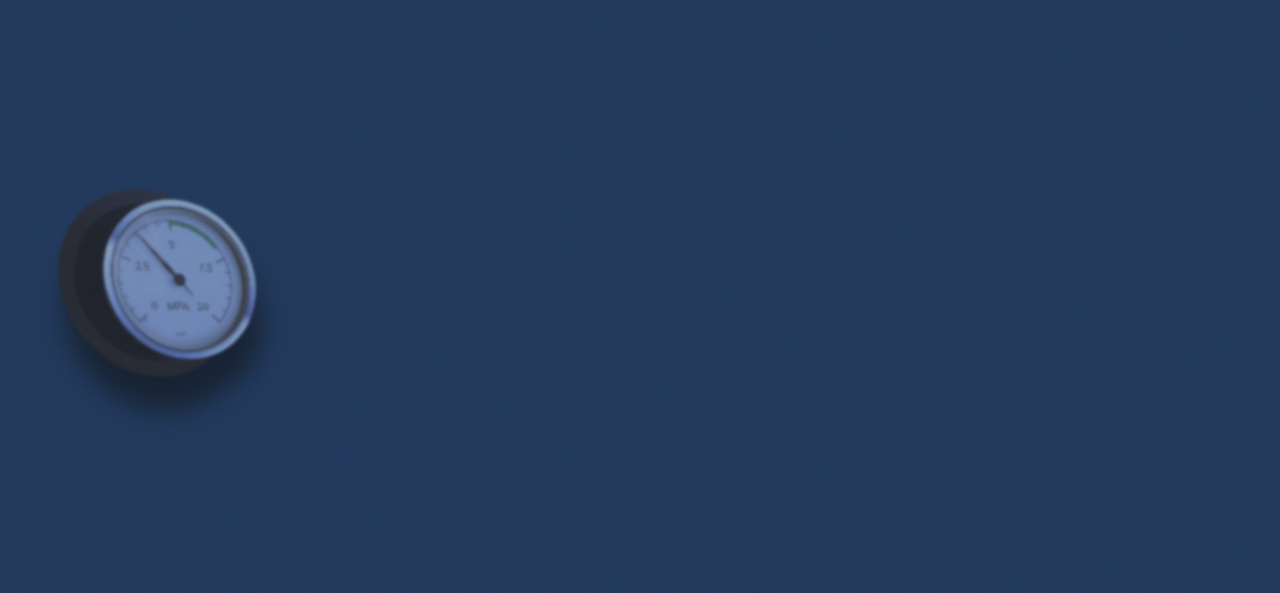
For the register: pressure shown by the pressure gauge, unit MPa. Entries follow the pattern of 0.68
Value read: 3.5
